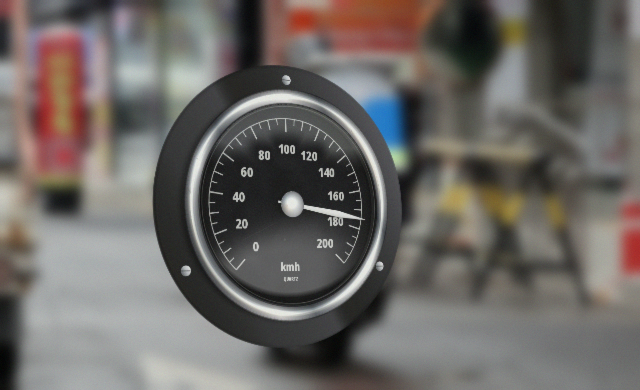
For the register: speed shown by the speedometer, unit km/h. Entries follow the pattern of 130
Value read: 175
